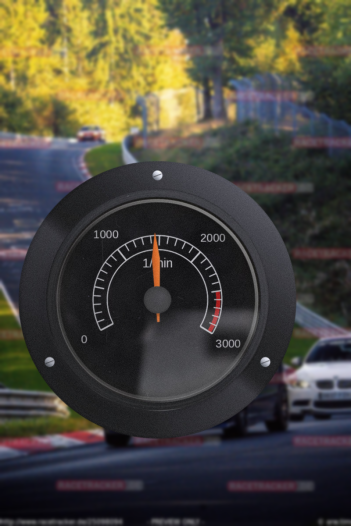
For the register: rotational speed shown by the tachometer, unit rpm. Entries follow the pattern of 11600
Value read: 1450
